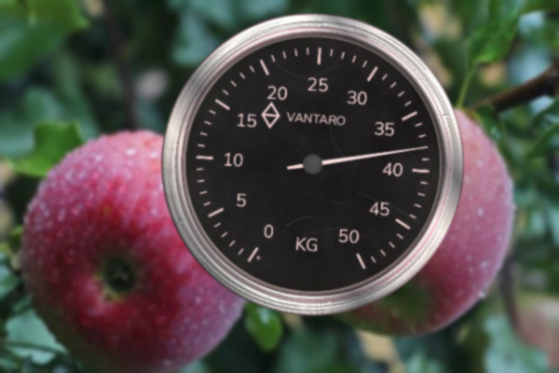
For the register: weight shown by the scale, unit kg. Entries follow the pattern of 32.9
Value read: 38
